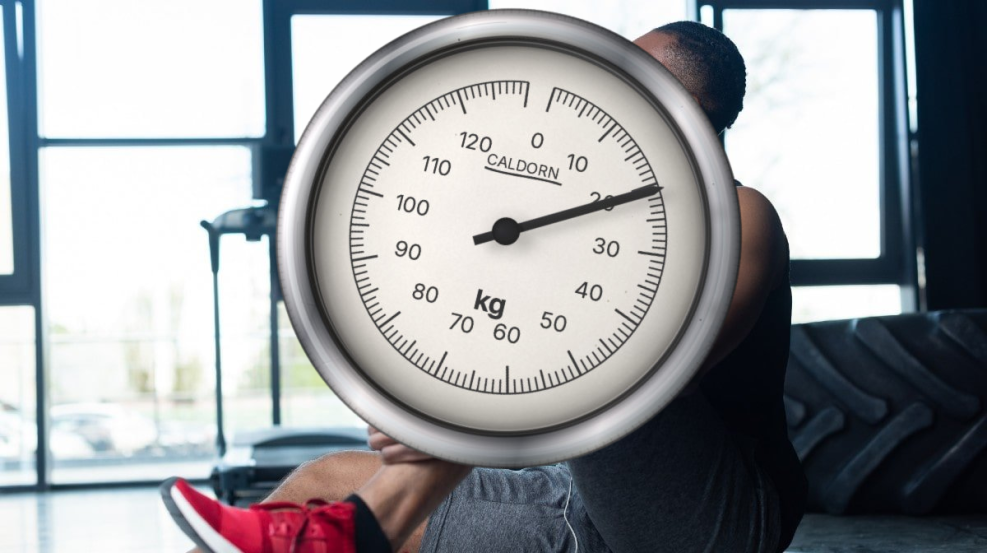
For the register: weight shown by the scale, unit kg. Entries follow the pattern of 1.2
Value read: 21
